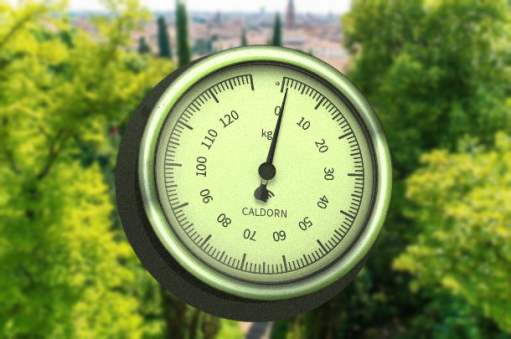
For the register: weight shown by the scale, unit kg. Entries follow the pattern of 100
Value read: 1
